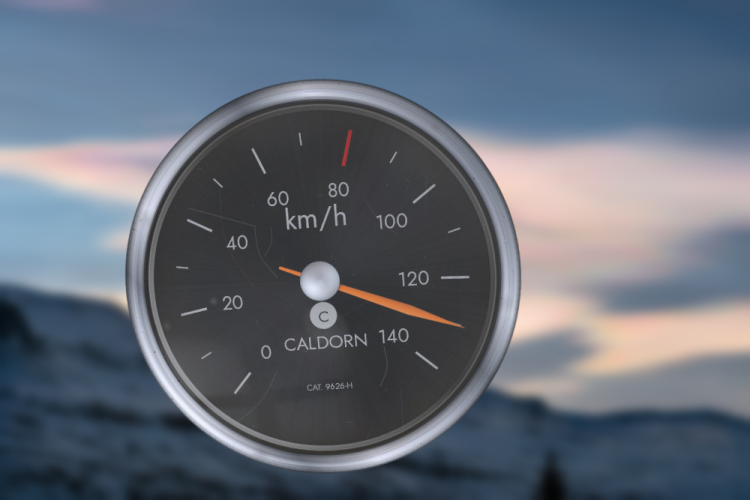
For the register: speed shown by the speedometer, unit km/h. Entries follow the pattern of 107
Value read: 130
